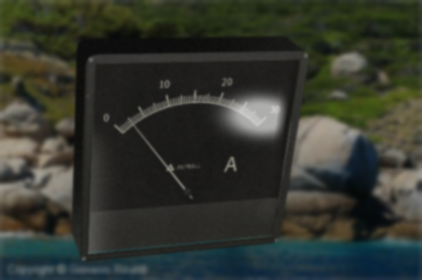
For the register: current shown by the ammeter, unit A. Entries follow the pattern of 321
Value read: 2.5
